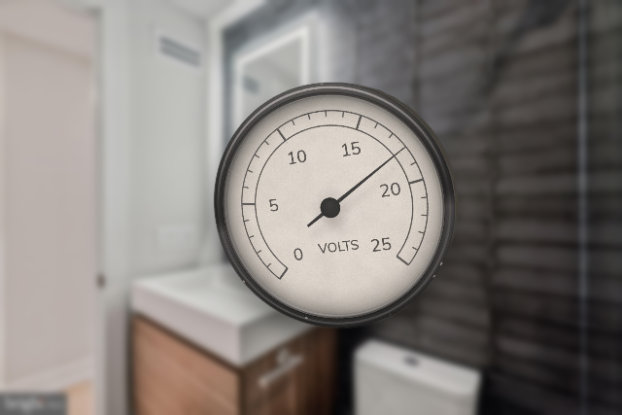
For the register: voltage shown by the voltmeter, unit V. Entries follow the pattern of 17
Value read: 18
